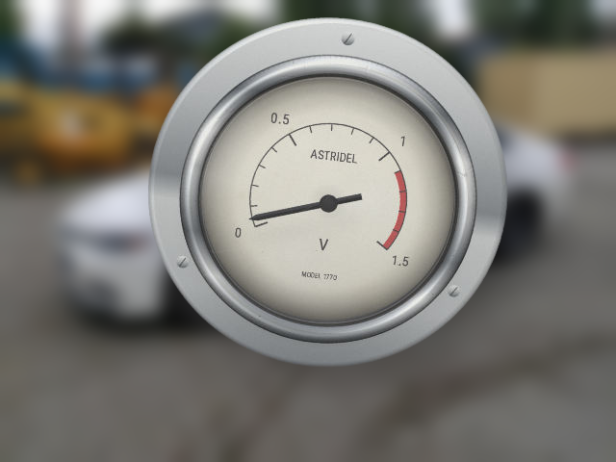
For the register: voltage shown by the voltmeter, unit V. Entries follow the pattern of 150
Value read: 0.05
